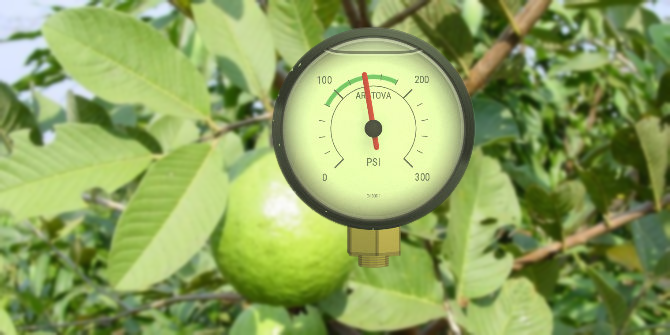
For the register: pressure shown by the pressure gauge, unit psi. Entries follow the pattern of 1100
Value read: 140
